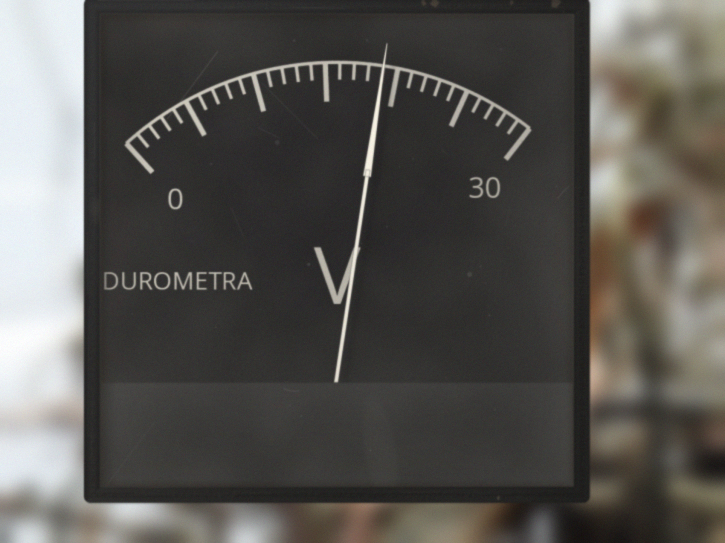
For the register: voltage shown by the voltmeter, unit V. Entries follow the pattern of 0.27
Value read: 19
